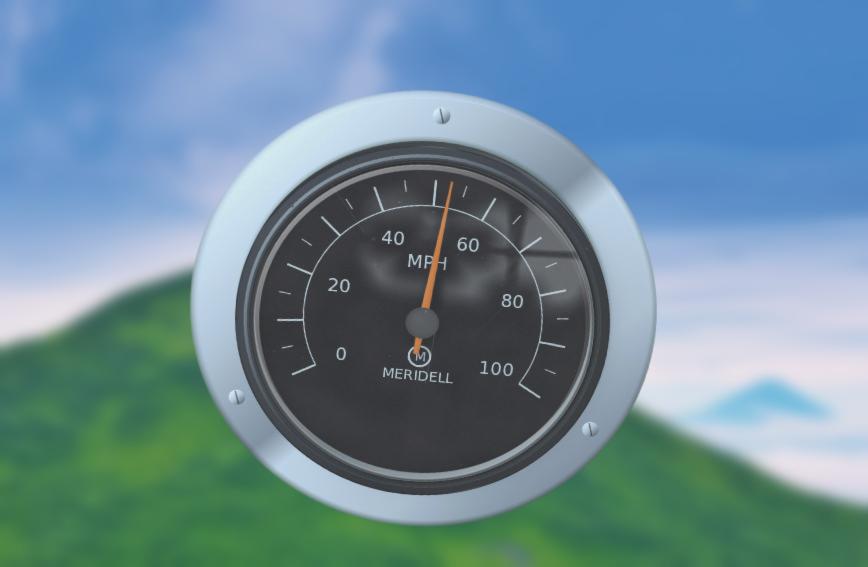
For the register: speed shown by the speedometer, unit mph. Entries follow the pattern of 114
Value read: 52.5
